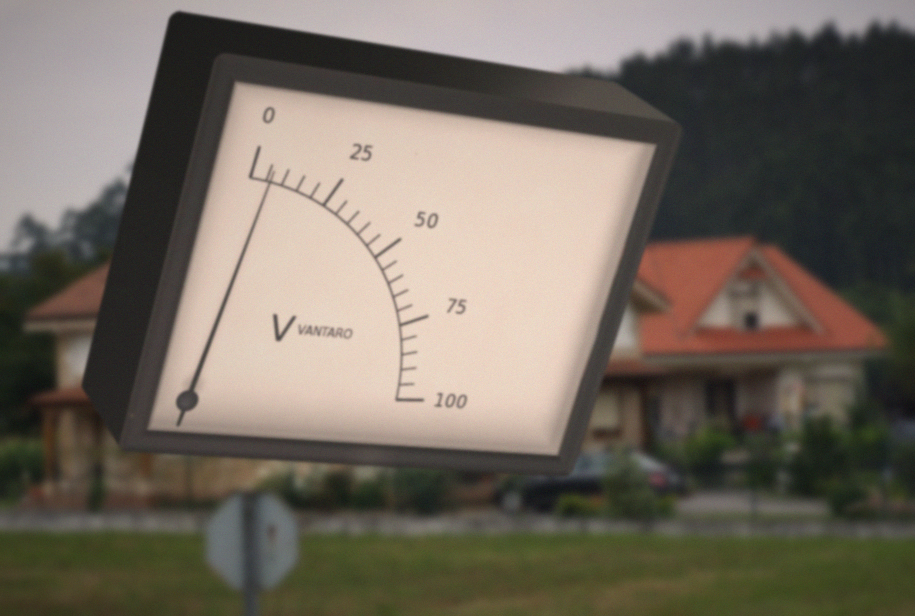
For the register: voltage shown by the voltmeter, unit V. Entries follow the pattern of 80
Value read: 5
